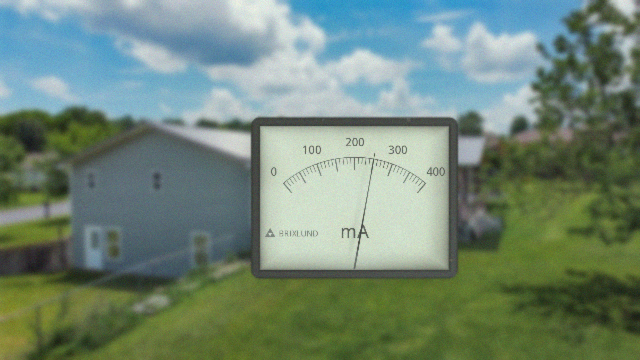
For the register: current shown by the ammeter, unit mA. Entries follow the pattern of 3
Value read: 250
